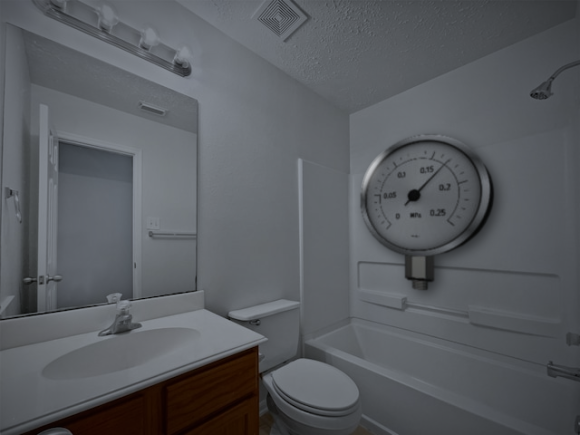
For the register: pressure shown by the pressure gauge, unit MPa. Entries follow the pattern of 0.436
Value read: 0.17
